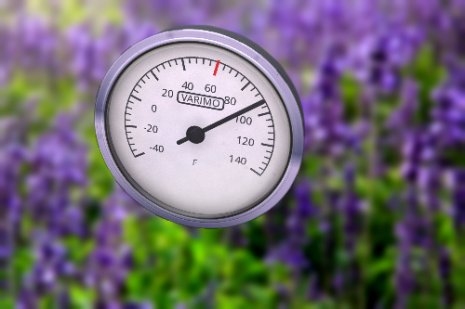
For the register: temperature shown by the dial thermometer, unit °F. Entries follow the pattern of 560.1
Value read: 92
